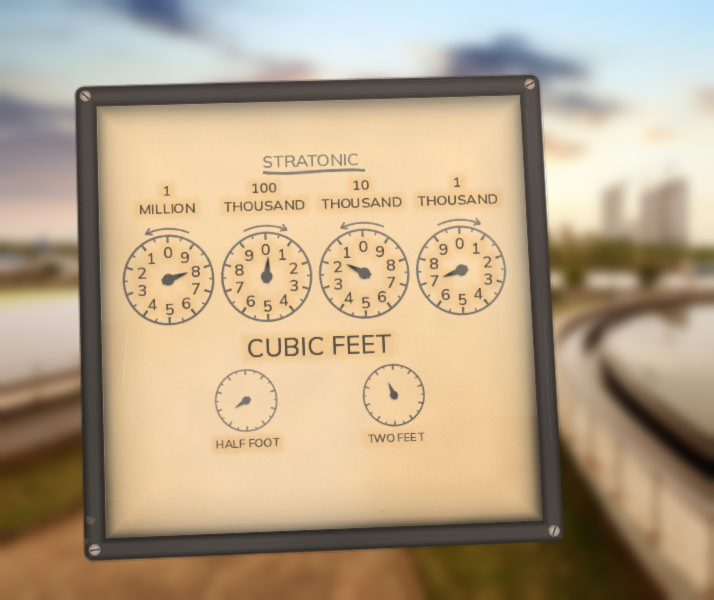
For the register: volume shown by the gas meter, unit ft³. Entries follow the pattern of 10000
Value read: 801700
